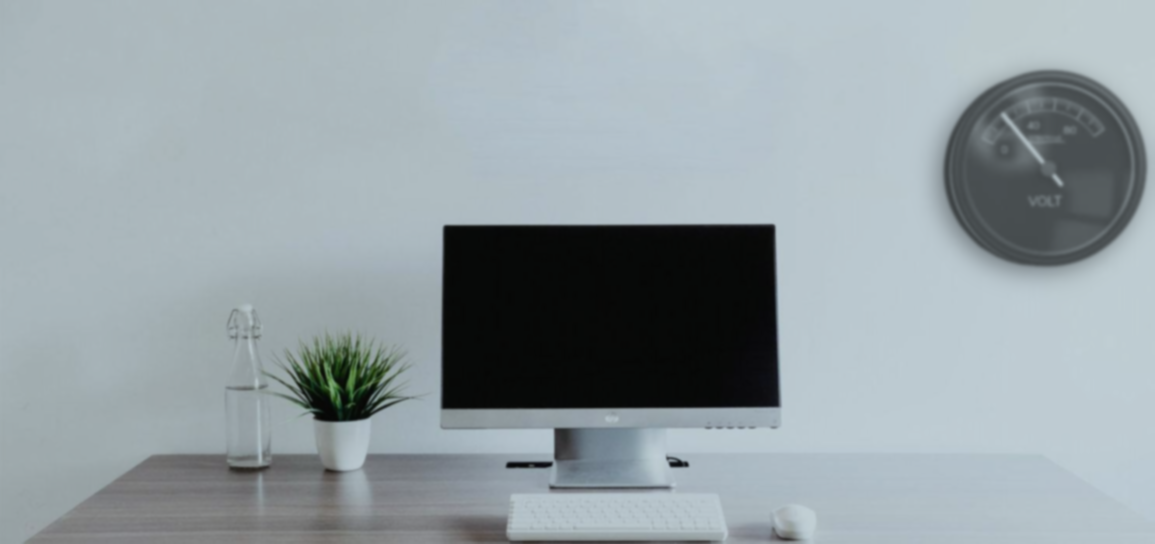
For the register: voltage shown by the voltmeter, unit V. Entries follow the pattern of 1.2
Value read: 20
